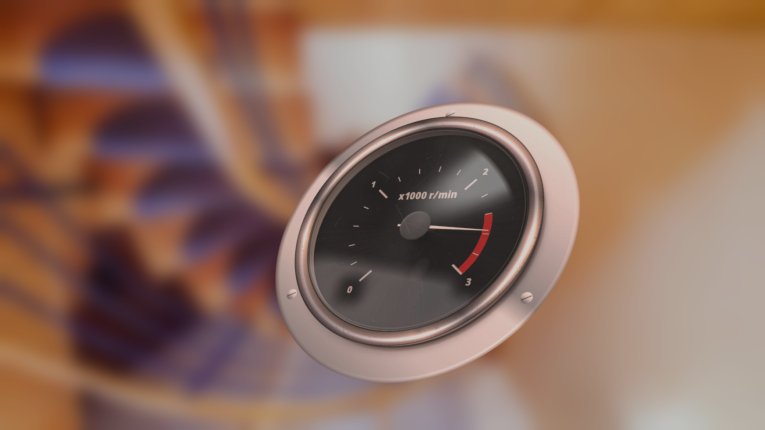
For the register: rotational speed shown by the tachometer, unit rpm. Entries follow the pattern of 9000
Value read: 2600
